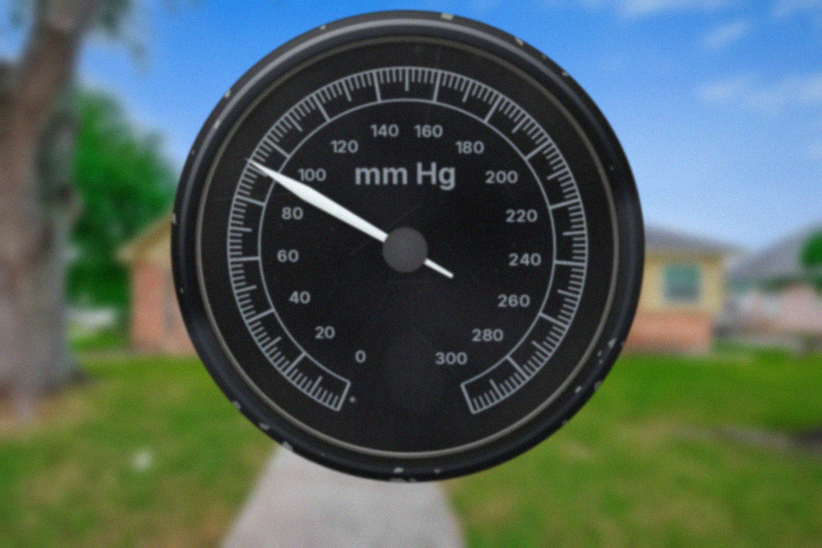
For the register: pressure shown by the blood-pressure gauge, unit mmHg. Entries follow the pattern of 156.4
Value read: 92
